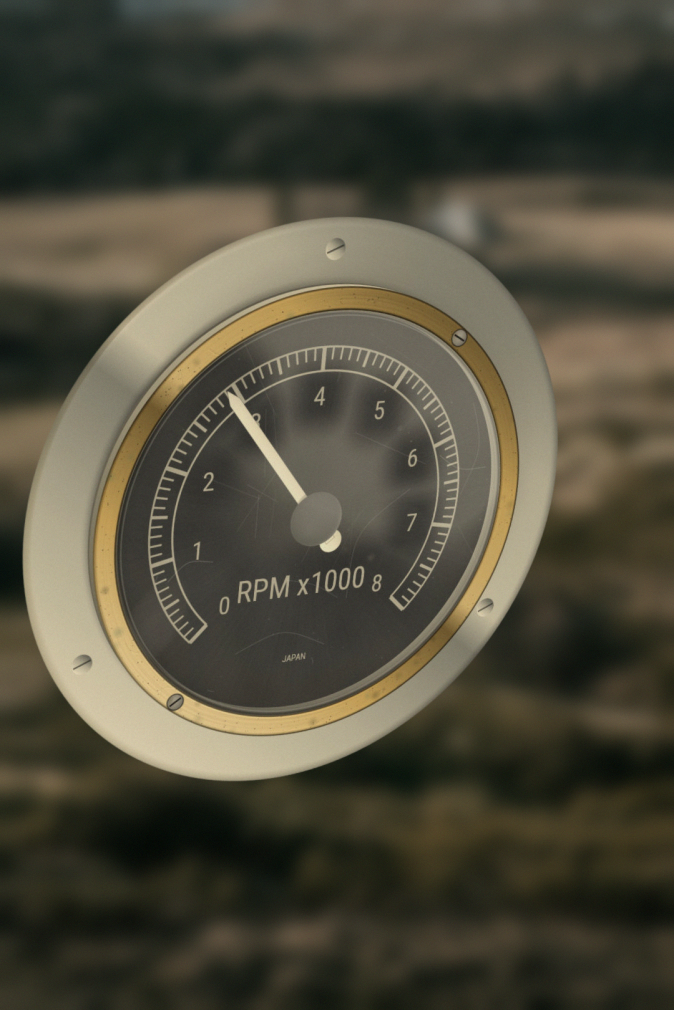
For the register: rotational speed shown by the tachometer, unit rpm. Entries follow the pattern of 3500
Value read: 2900
